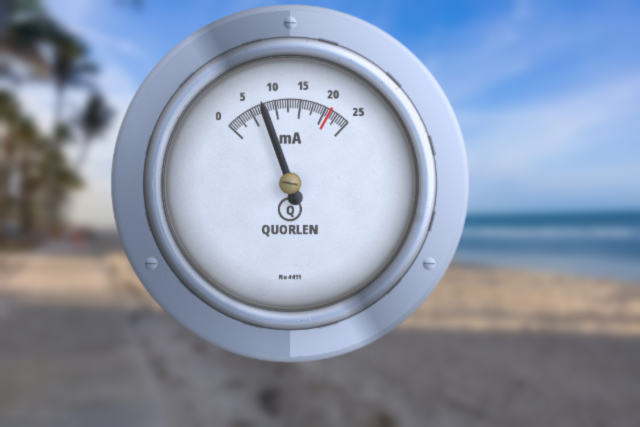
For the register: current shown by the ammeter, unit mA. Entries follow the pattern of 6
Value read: 7.5
